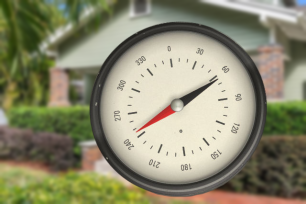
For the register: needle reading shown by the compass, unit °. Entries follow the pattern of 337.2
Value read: 245
